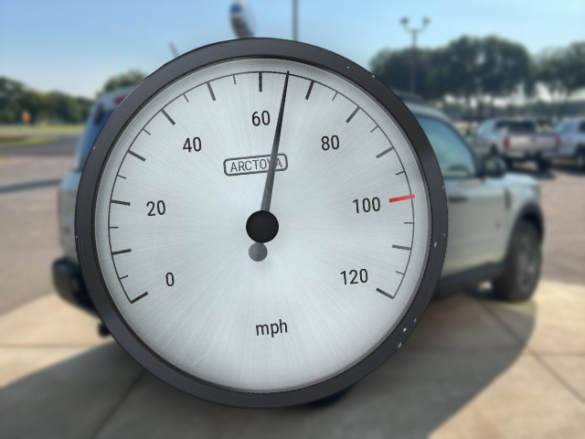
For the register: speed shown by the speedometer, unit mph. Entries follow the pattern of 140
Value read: 65
